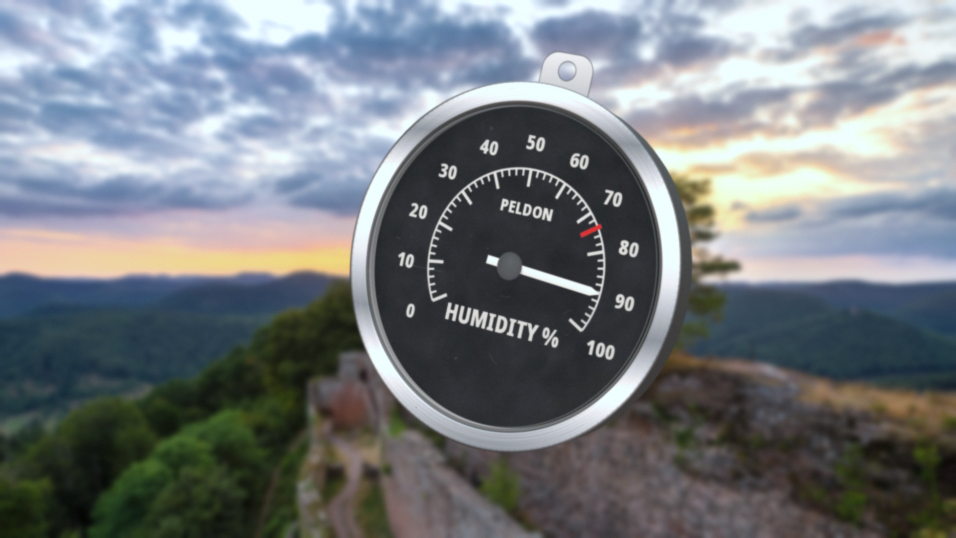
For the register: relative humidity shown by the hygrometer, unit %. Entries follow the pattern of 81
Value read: 90
